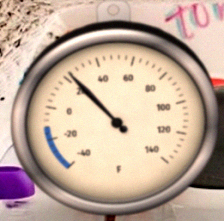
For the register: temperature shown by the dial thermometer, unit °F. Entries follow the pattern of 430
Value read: 24
